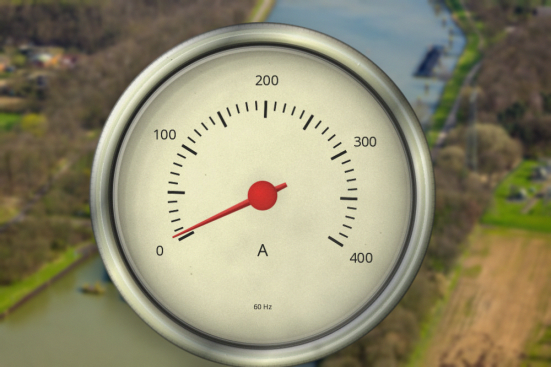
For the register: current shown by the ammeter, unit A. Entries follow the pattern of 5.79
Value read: 5
